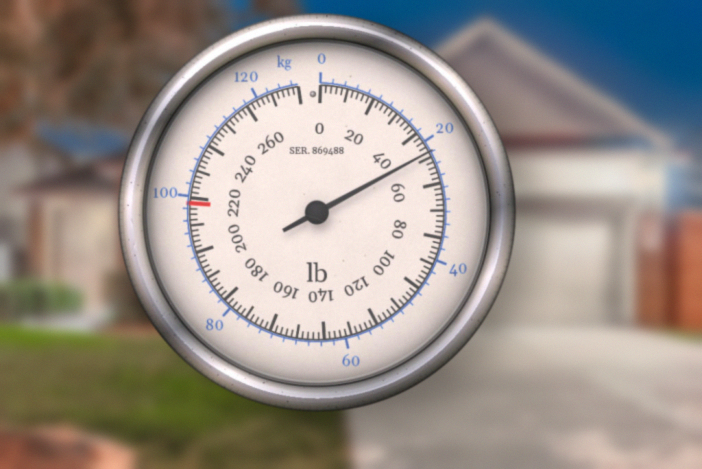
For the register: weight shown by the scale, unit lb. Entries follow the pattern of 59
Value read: 48
